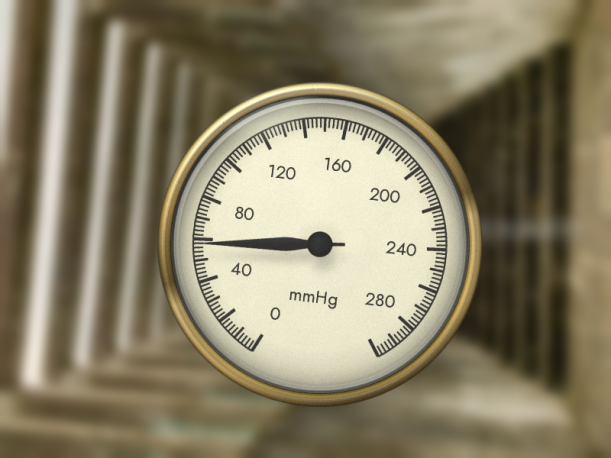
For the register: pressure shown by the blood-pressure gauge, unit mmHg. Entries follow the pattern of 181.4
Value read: 58
